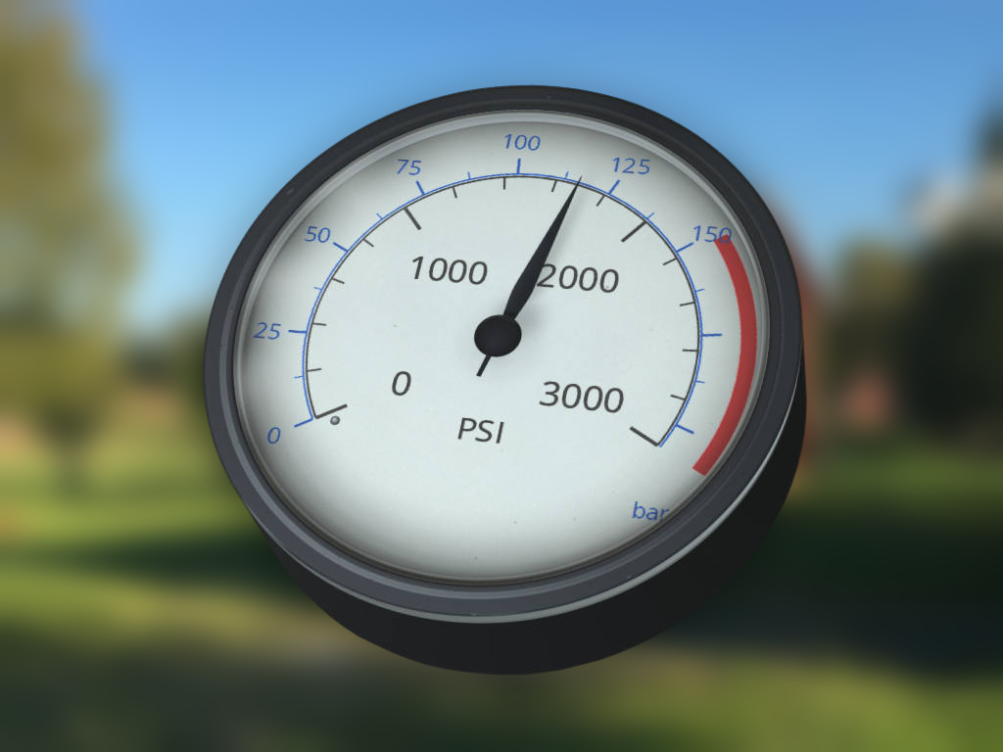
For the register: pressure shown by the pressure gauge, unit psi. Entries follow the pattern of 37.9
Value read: 1700
